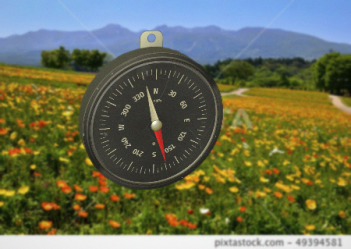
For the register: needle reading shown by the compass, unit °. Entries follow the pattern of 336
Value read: 165
